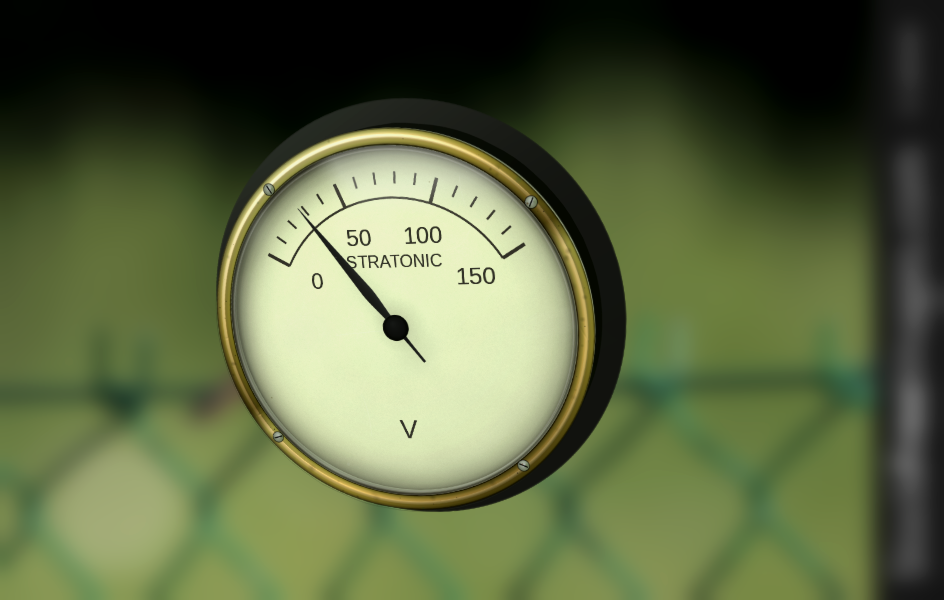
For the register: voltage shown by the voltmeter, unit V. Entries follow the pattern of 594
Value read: 30
